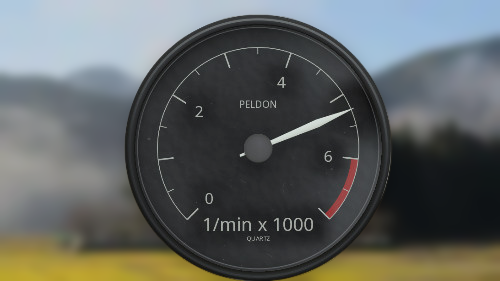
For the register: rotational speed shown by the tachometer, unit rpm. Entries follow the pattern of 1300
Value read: 5250
